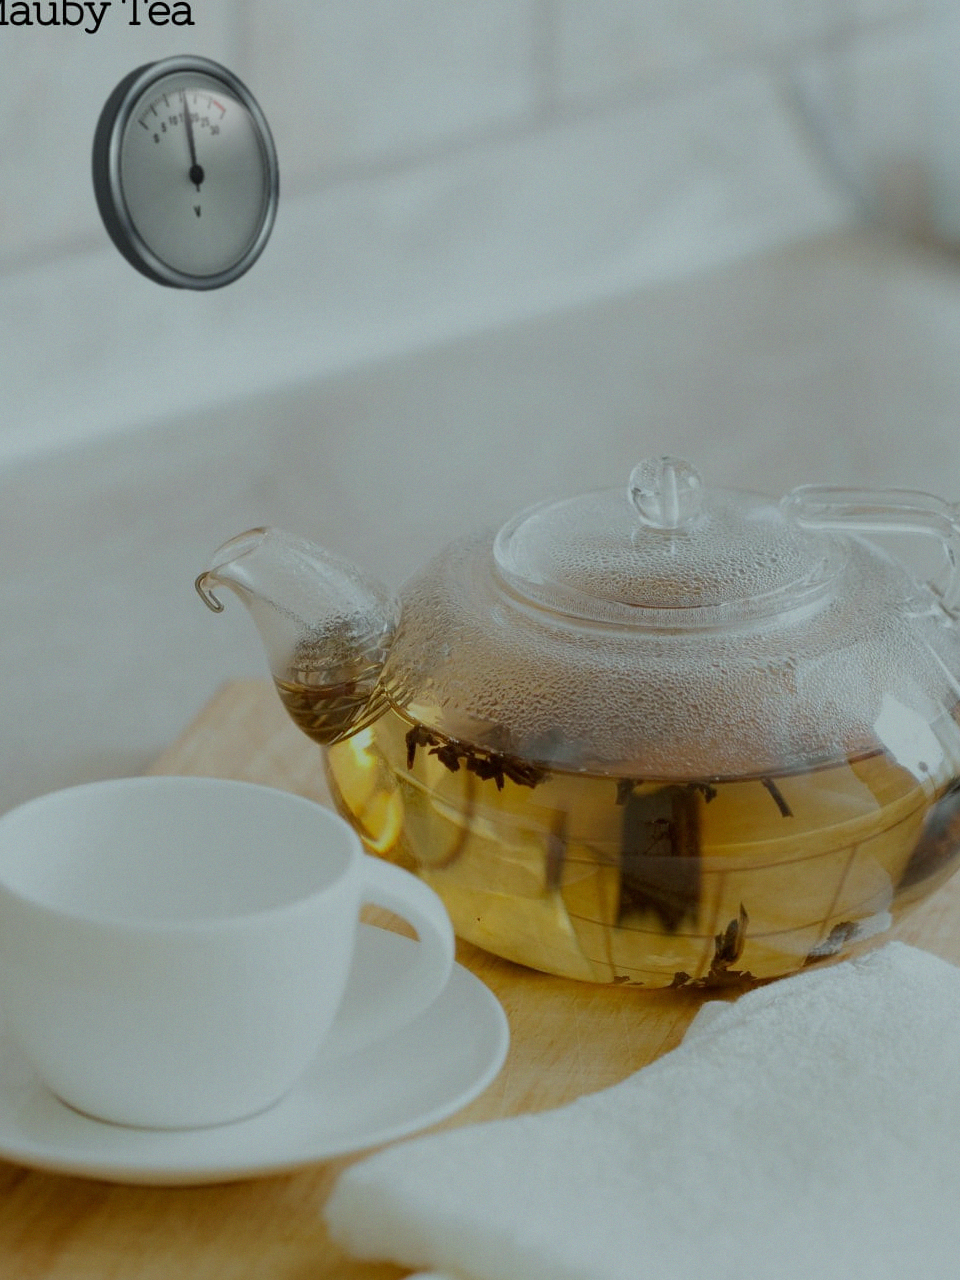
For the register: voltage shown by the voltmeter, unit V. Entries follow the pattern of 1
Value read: 15
